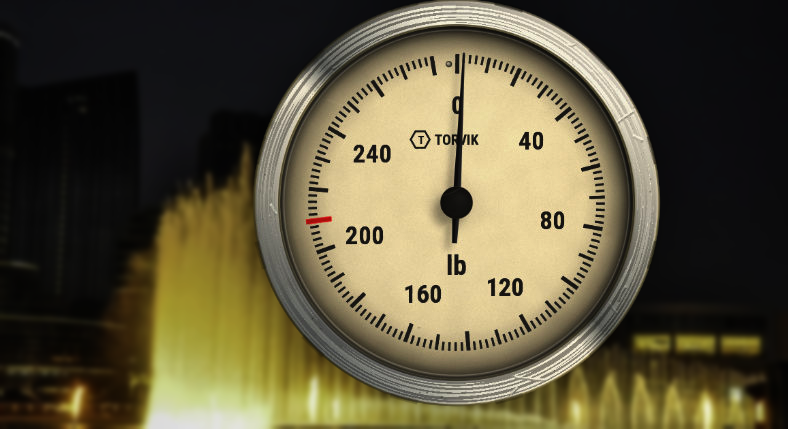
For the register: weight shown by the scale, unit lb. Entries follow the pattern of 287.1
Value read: 2
